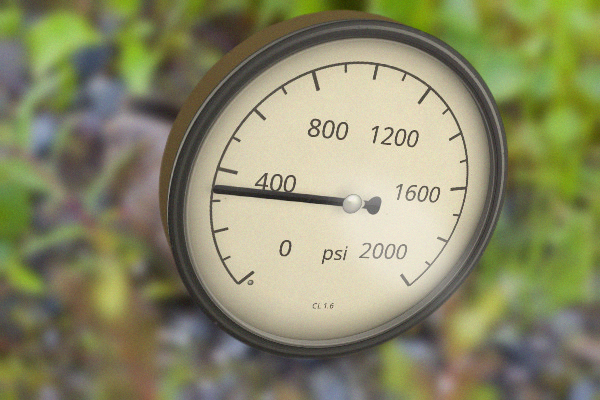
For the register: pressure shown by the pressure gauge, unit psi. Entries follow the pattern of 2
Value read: 350
